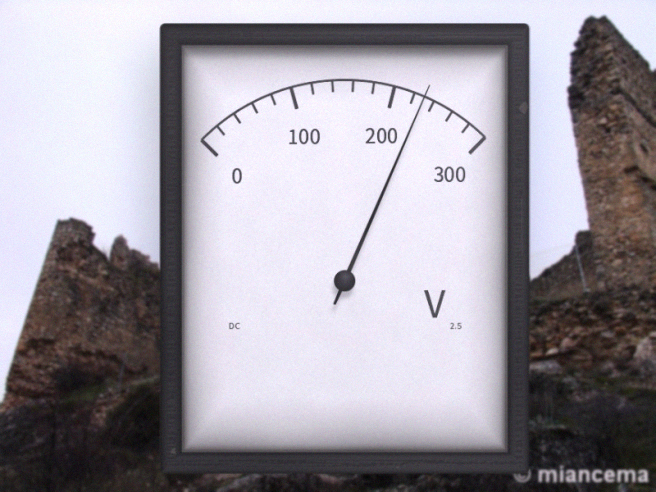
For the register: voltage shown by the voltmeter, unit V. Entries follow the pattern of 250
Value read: 230
